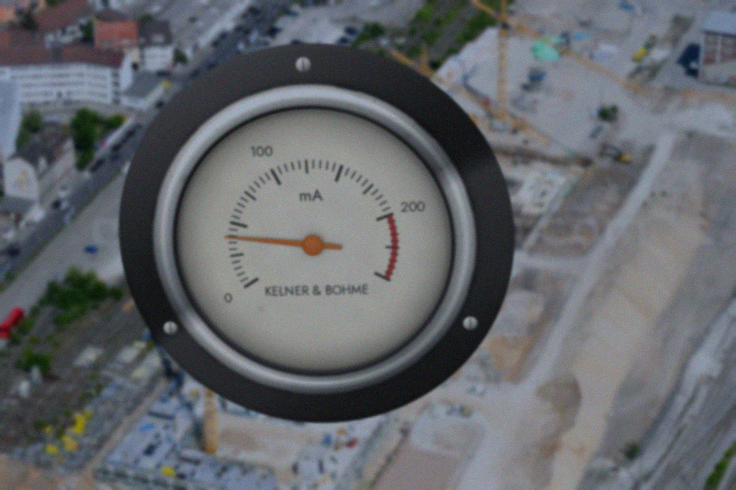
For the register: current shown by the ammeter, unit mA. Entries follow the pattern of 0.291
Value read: 40
